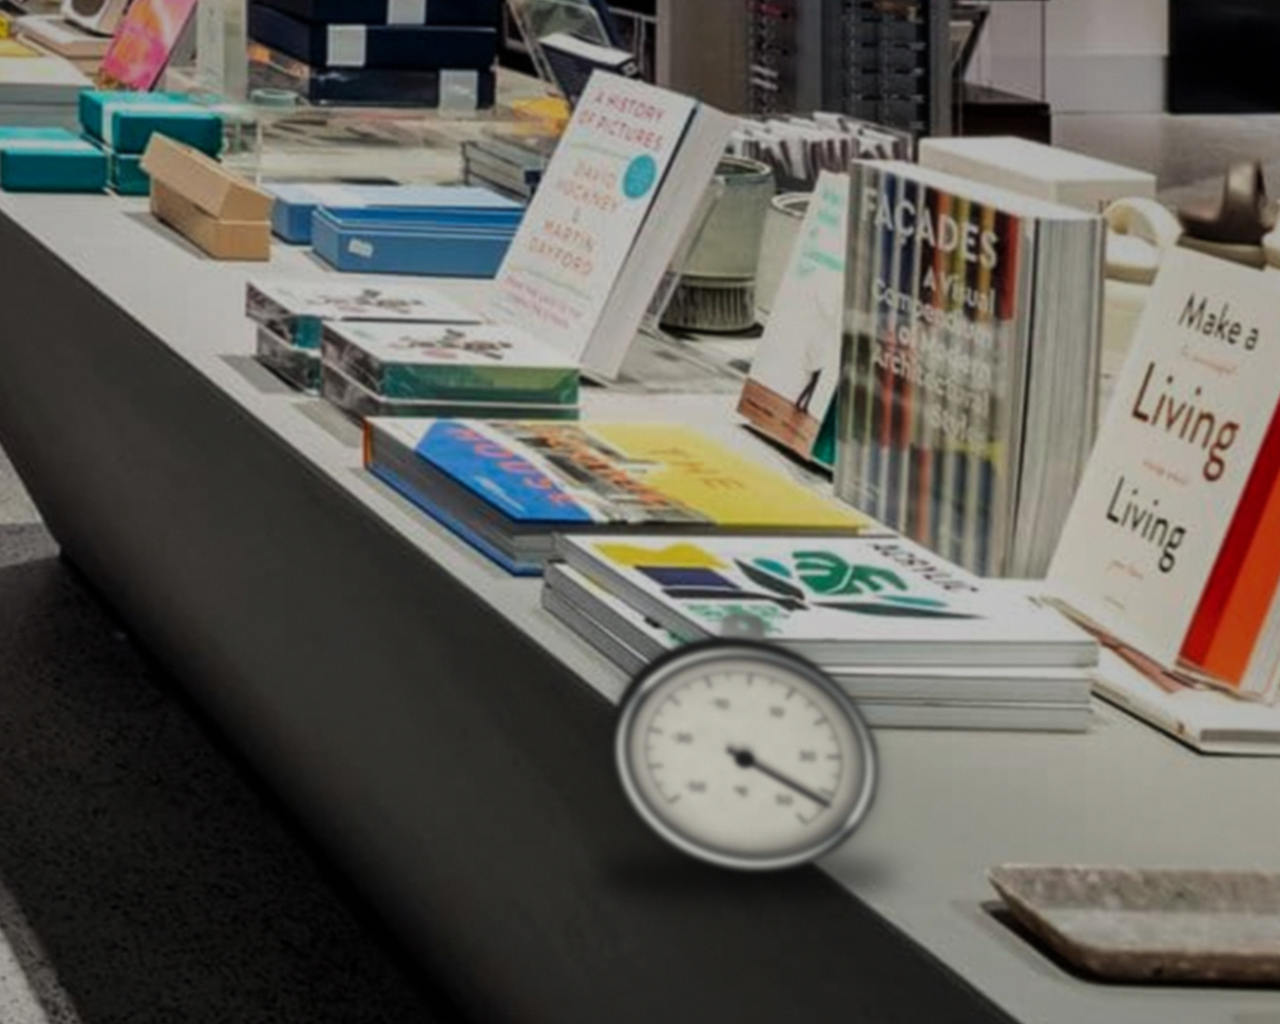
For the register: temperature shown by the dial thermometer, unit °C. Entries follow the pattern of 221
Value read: 42.5
